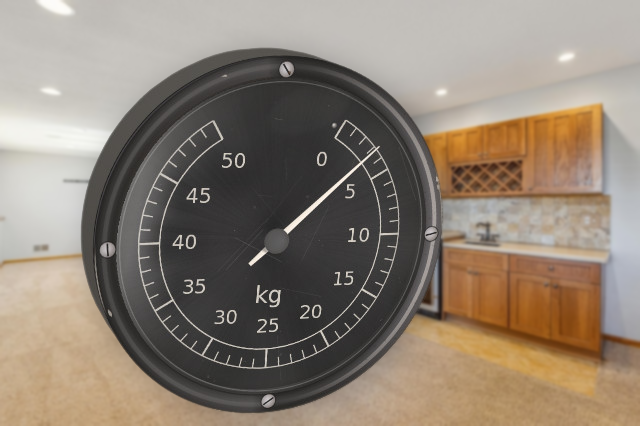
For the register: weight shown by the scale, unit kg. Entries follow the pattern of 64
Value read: 3
